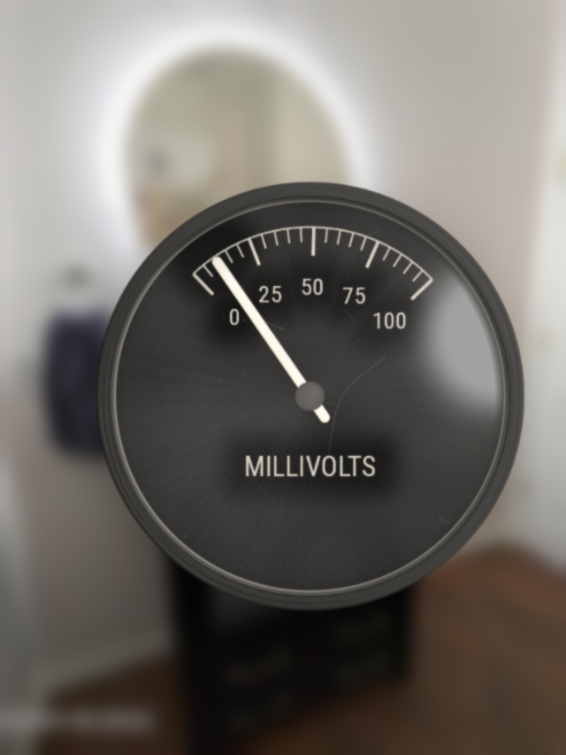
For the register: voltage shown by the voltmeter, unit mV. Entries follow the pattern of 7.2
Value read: 10
